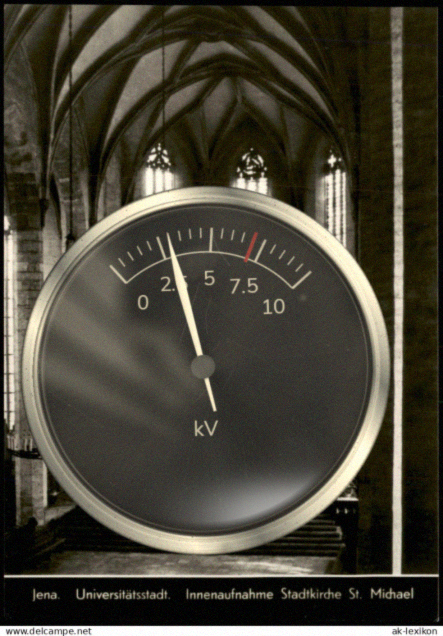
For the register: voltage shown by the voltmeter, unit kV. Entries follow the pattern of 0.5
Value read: 3
